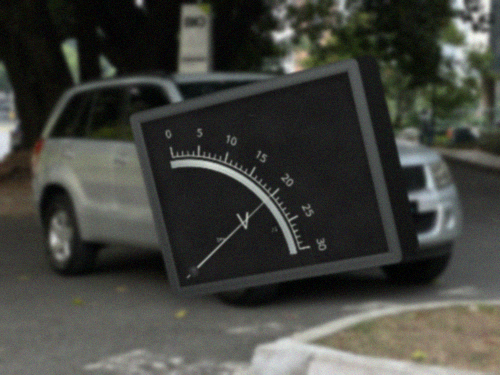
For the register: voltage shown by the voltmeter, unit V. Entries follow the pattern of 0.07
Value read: 20
